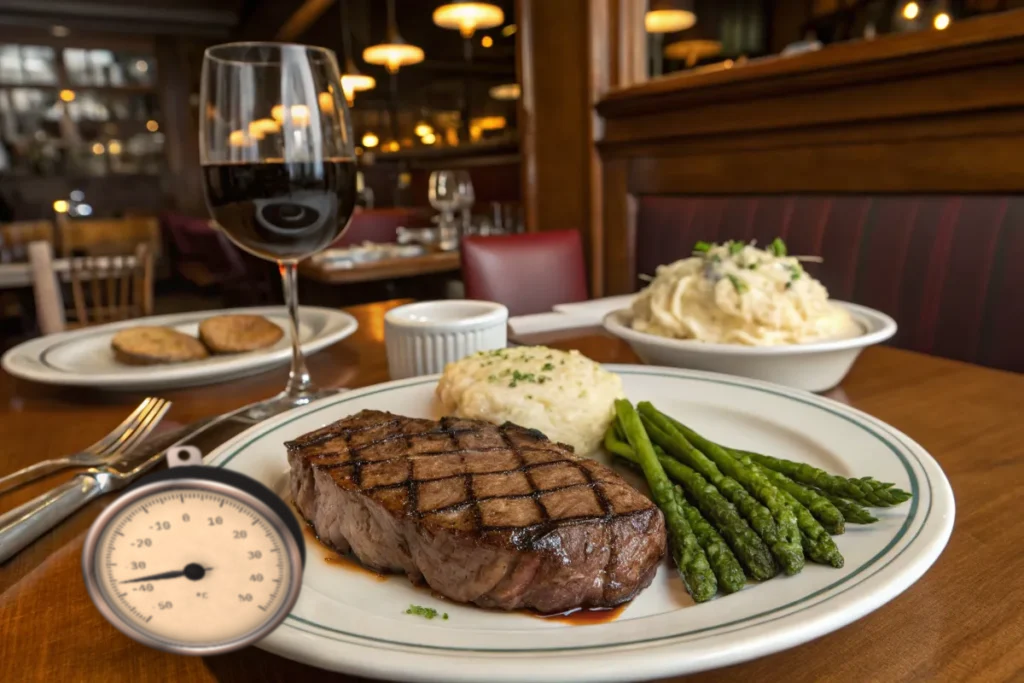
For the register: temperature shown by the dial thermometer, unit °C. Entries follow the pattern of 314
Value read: -35
